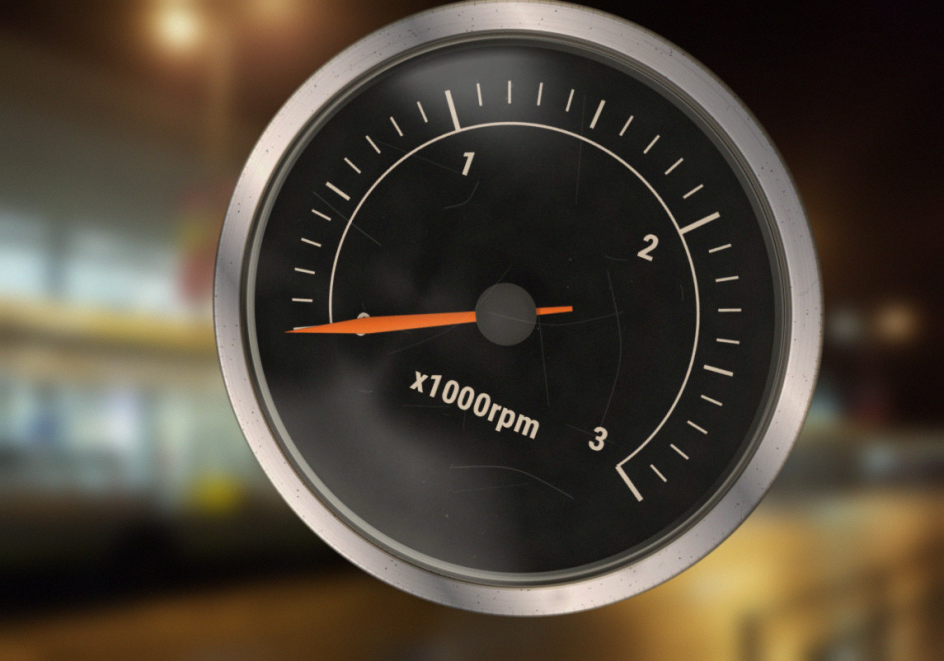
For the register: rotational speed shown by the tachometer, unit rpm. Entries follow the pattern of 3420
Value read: 0
